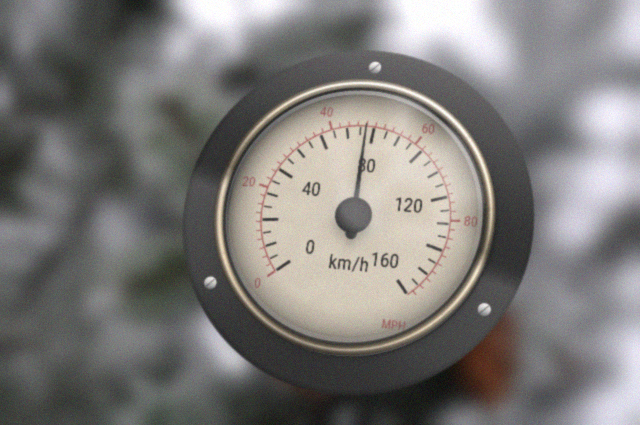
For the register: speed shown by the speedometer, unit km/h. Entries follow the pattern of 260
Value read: 77.5
